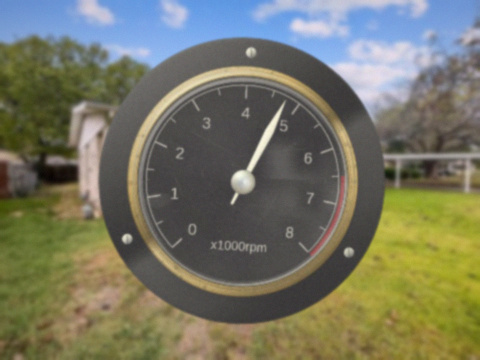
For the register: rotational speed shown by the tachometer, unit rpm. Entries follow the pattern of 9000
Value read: 4750
